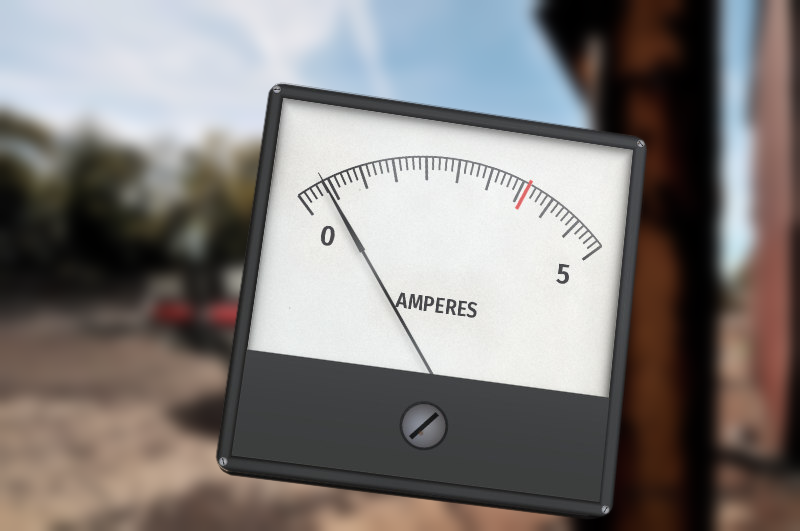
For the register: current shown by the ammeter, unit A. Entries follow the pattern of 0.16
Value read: 0.4
